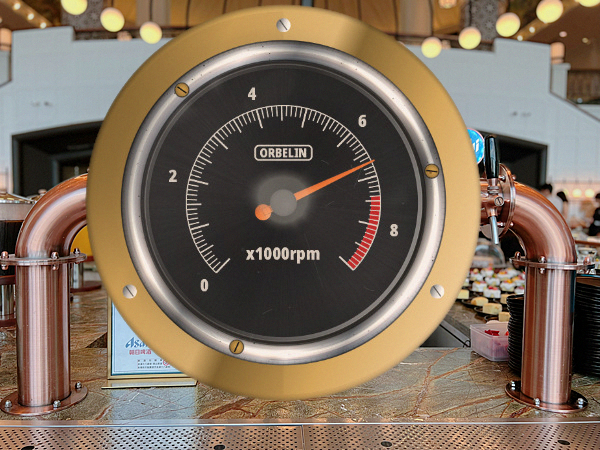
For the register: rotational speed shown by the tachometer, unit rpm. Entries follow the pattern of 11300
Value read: 6700
